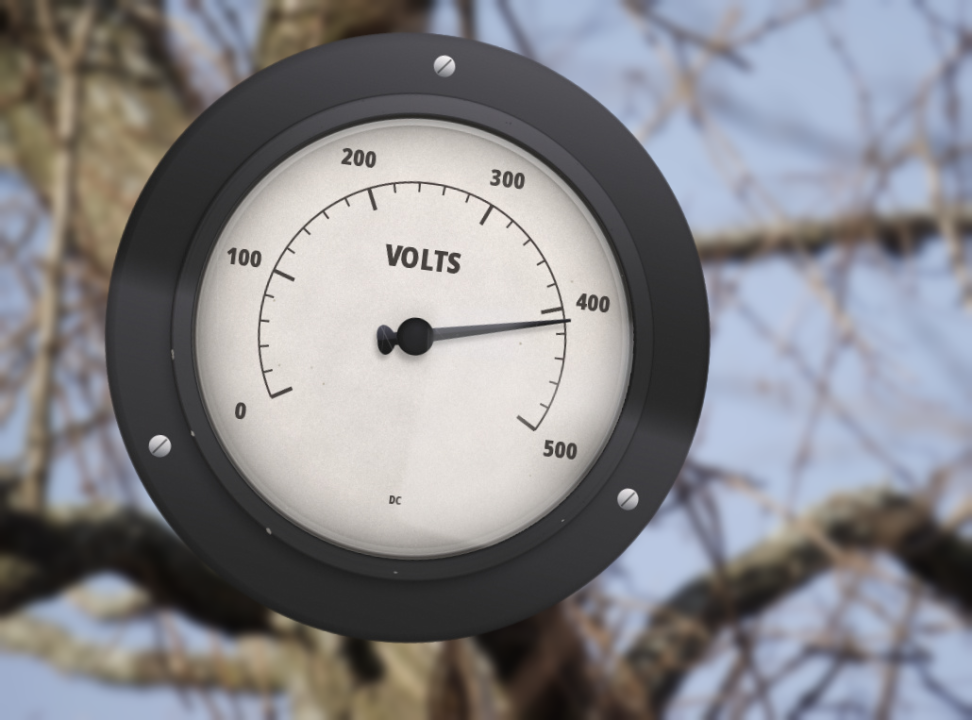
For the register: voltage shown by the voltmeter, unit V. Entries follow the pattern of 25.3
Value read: 410
